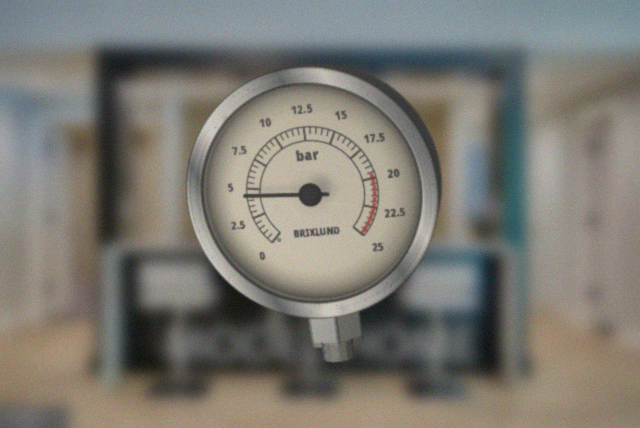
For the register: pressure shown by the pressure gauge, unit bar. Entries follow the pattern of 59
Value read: 4.5
